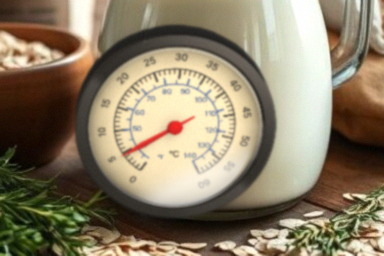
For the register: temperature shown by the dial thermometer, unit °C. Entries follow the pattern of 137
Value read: 5
